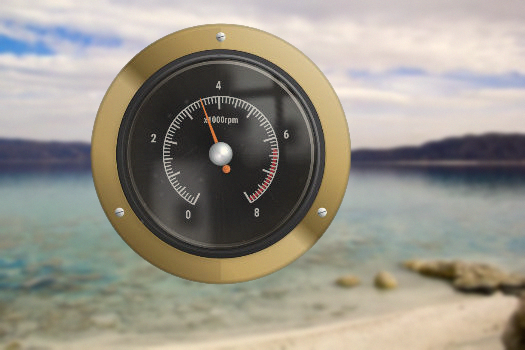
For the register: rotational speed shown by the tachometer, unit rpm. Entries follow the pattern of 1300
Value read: 3500
